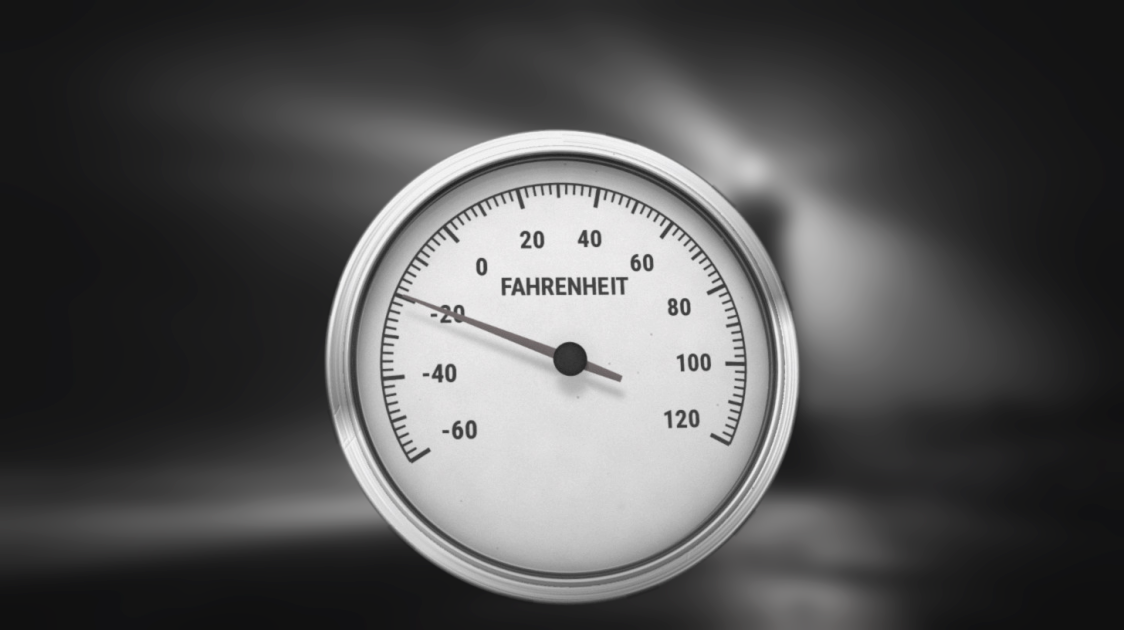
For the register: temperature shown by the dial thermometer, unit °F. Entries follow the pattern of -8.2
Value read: -20
